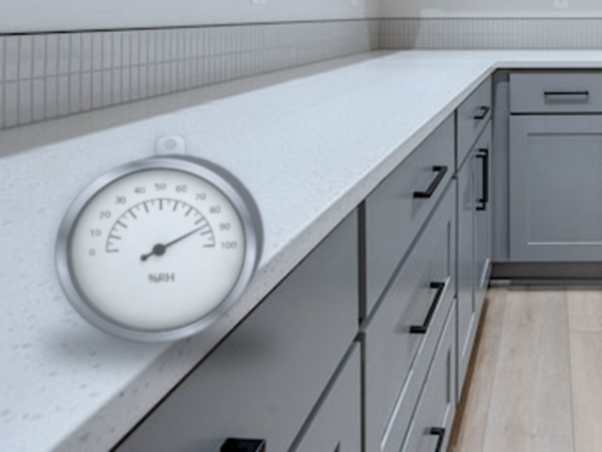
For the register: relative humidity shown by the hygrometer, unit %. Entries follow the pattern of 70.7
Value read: 85
